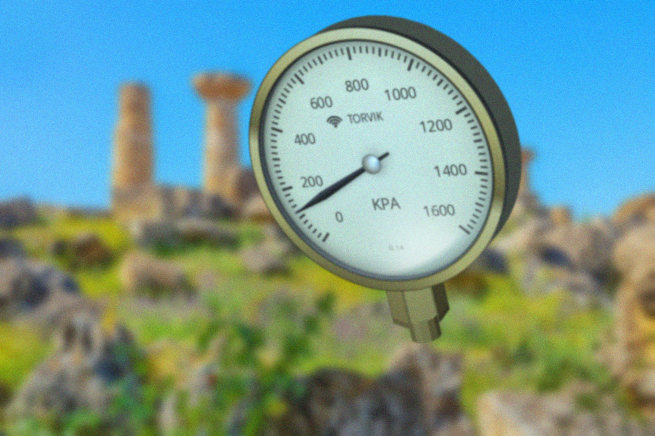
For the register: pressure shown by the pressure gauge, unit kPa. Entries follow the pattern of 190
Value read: 120
